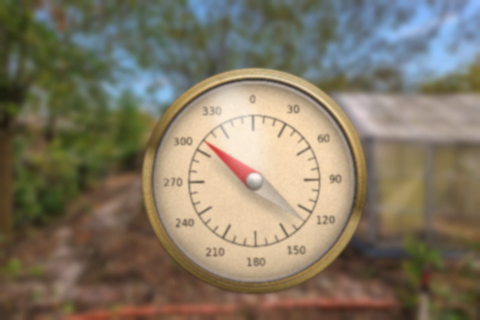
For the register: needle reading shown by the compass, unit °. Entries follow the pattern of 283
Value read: 310
